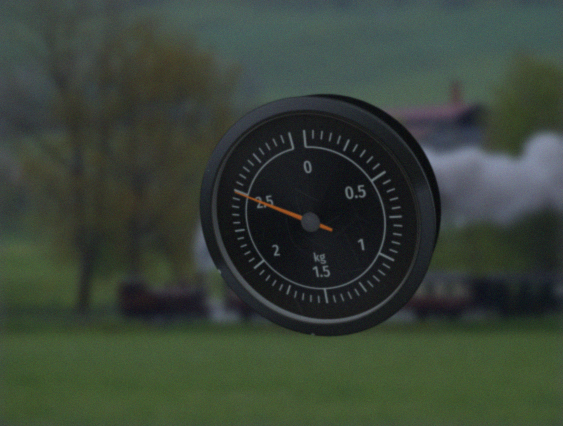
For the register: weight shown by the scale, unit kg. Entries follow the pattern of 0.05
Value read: 2.5
